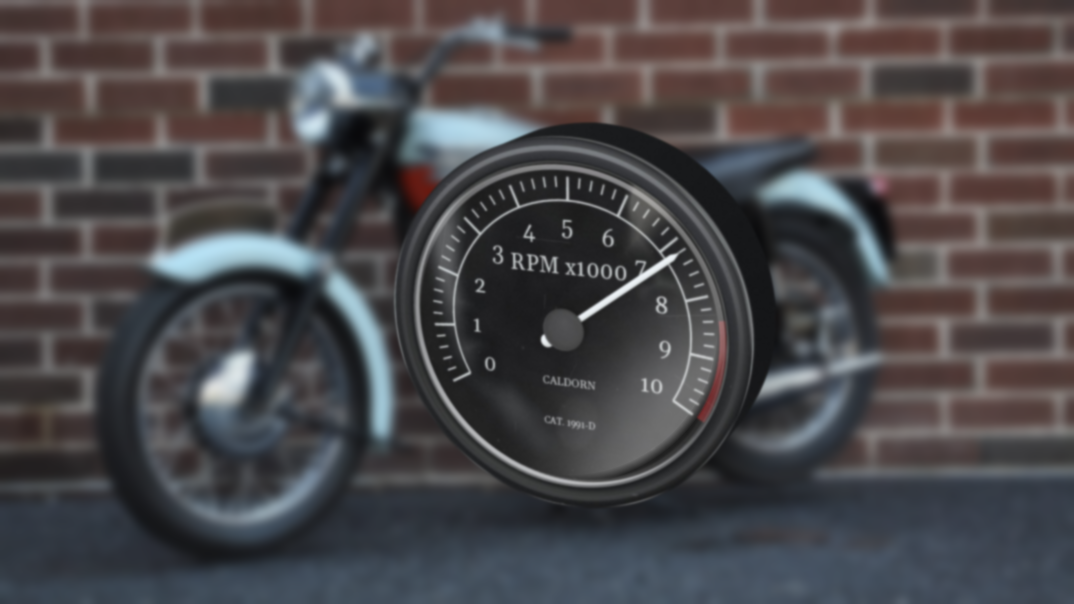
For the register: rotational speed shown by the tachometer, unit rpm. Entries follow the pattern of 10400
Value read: 7200
